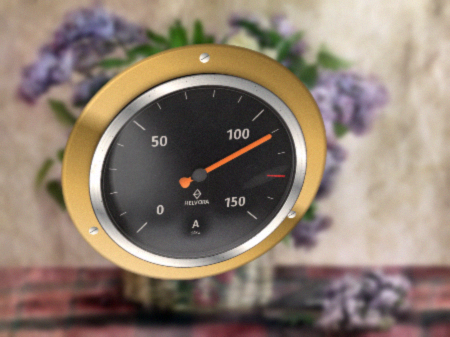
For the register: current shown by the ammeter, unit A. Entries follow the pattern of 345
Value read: 110
